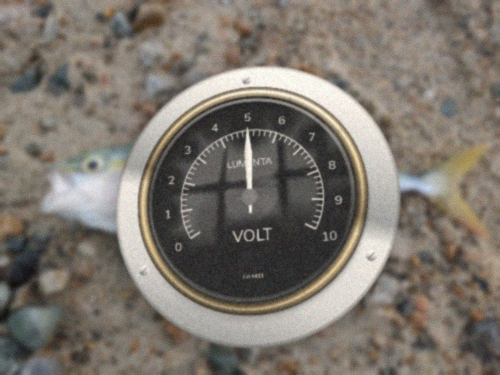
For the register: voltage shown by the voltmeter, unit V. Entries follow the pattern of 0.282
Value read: 5
